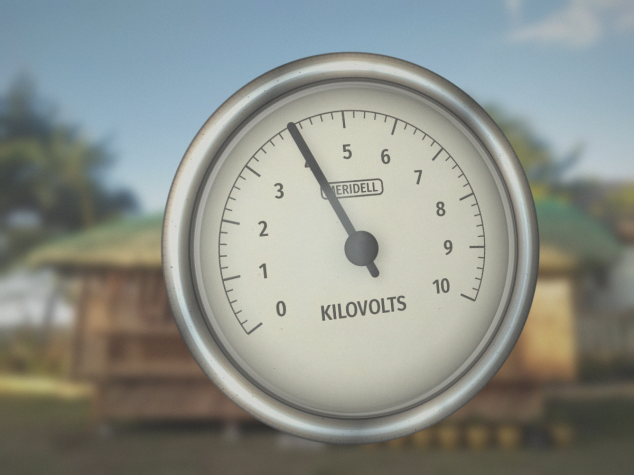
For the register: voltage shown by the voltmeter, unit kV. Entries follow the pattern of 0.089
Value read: 4
